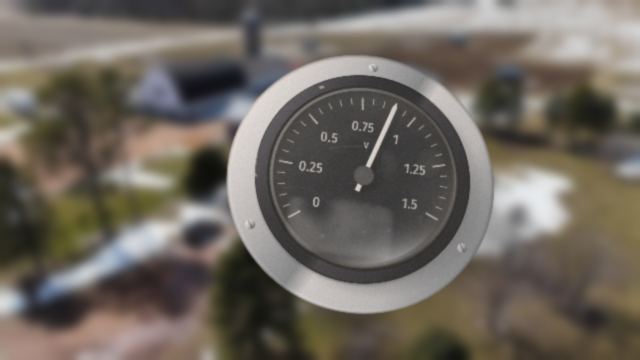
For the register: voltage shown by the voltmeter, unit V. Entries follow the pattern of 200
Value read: 0.9
